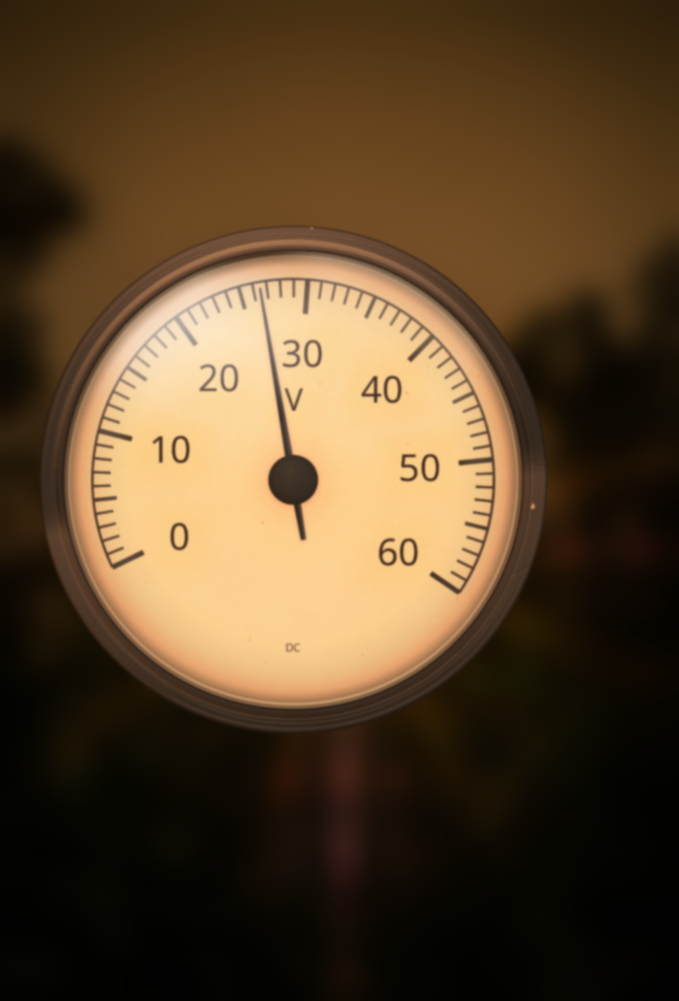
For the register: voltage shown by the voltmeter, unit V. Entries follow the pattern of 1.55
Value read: 26.5
